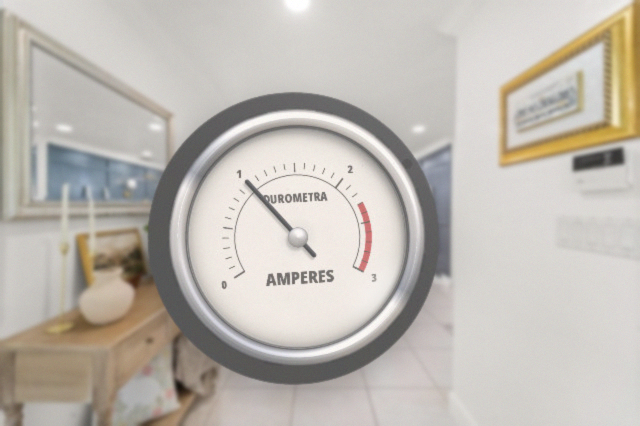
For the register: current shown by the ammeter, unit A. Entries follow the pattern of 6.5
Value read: 1
